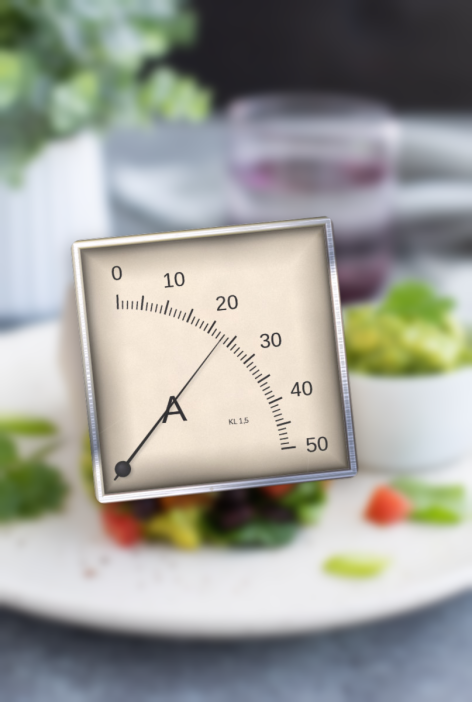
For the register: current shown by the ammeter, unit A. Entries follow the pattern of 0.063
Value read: 23
